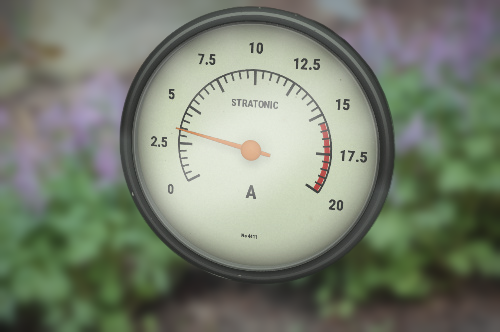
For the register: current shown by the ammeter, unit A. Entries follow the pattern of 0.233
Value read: 3.5
